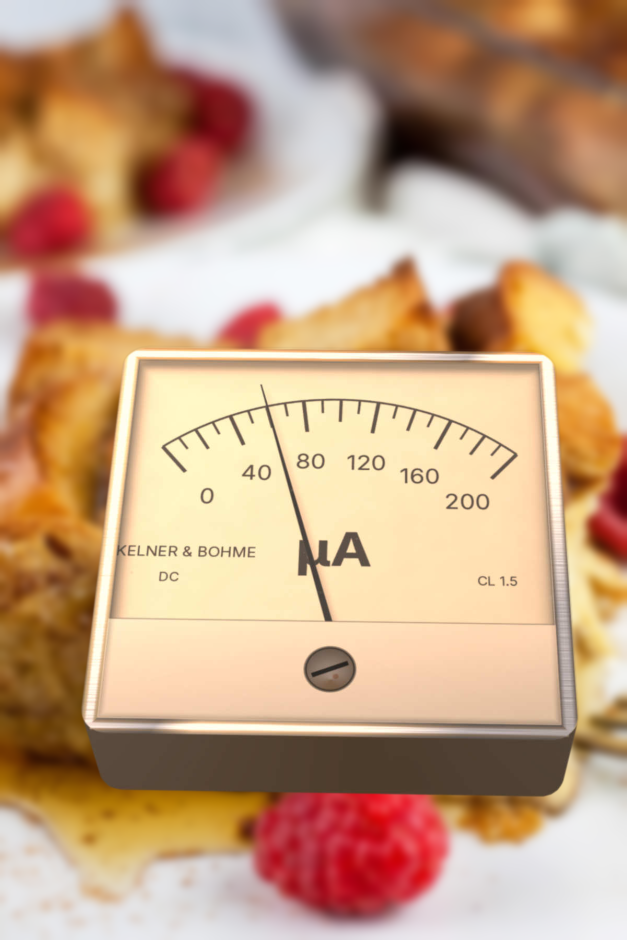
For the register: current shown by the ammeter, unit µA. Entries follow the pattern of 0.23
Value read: 60
